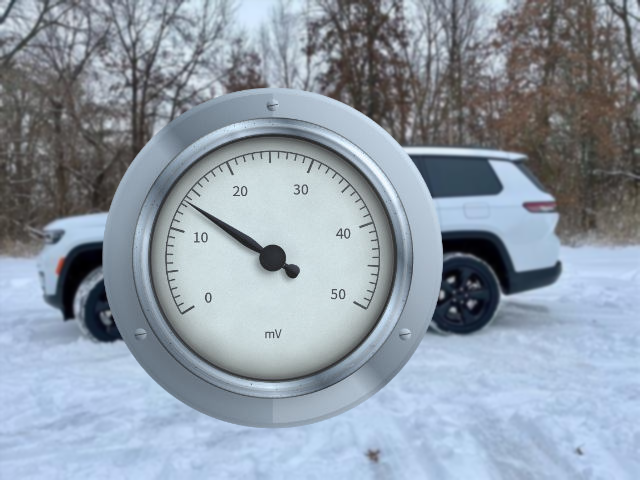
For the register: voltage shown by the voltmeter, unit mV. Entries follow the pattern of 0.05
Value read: 13.5
